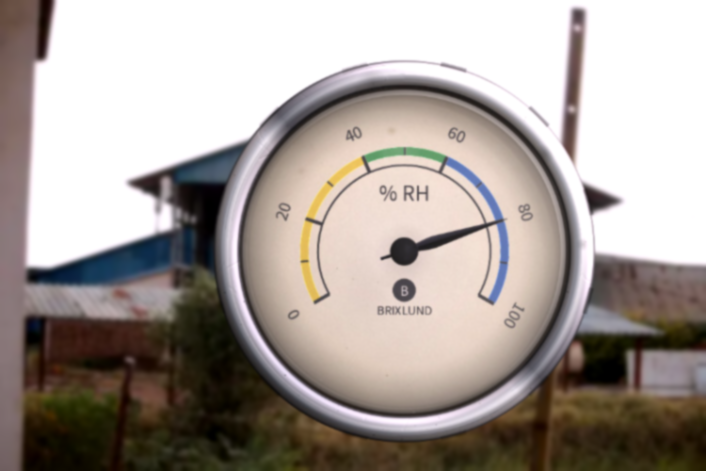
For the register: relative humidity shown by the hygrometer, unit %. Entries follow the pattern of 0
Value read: 80
